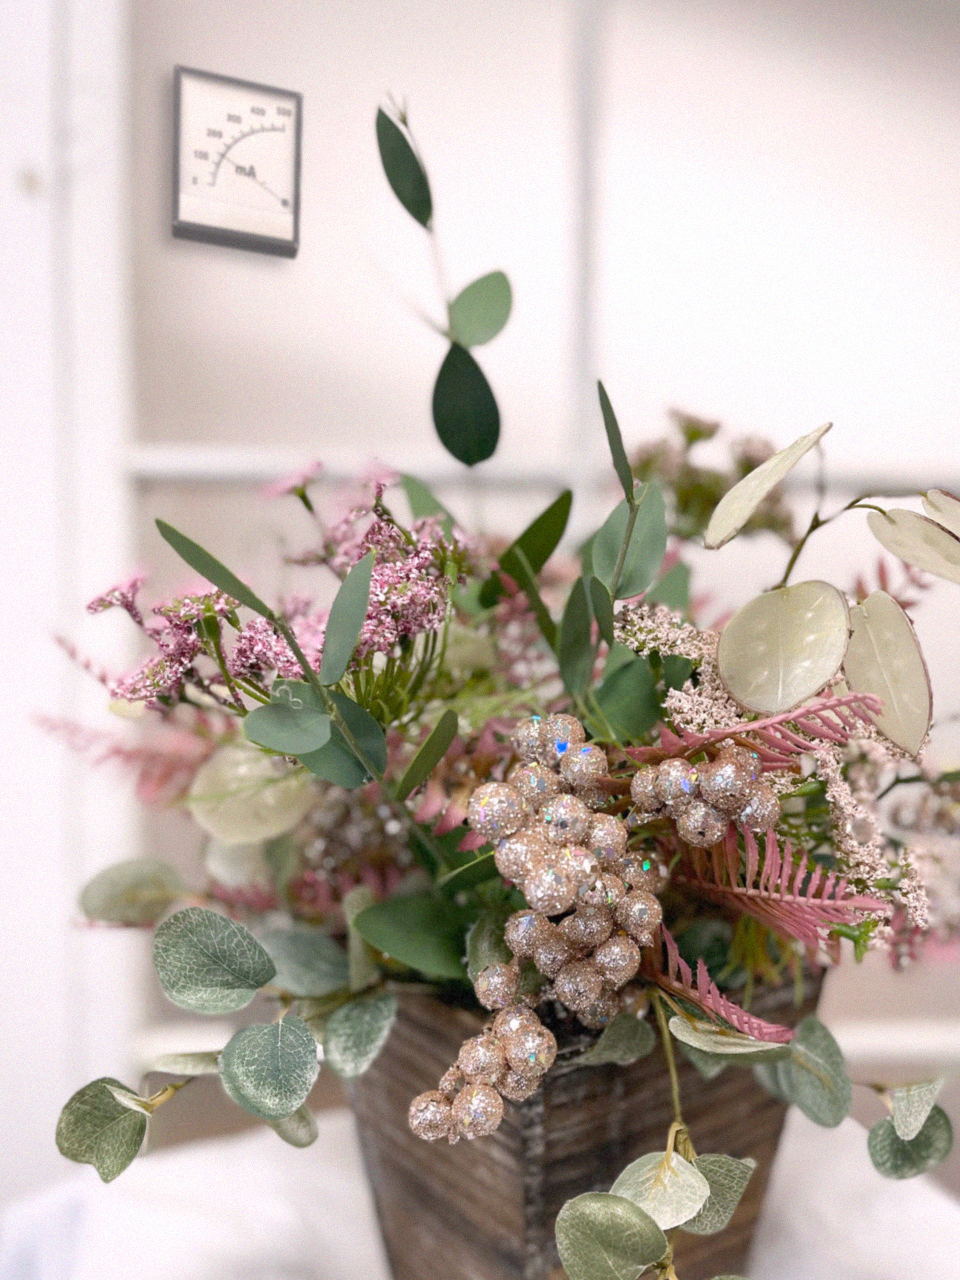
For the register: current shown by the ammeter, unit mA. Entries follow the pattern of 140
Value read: 150
